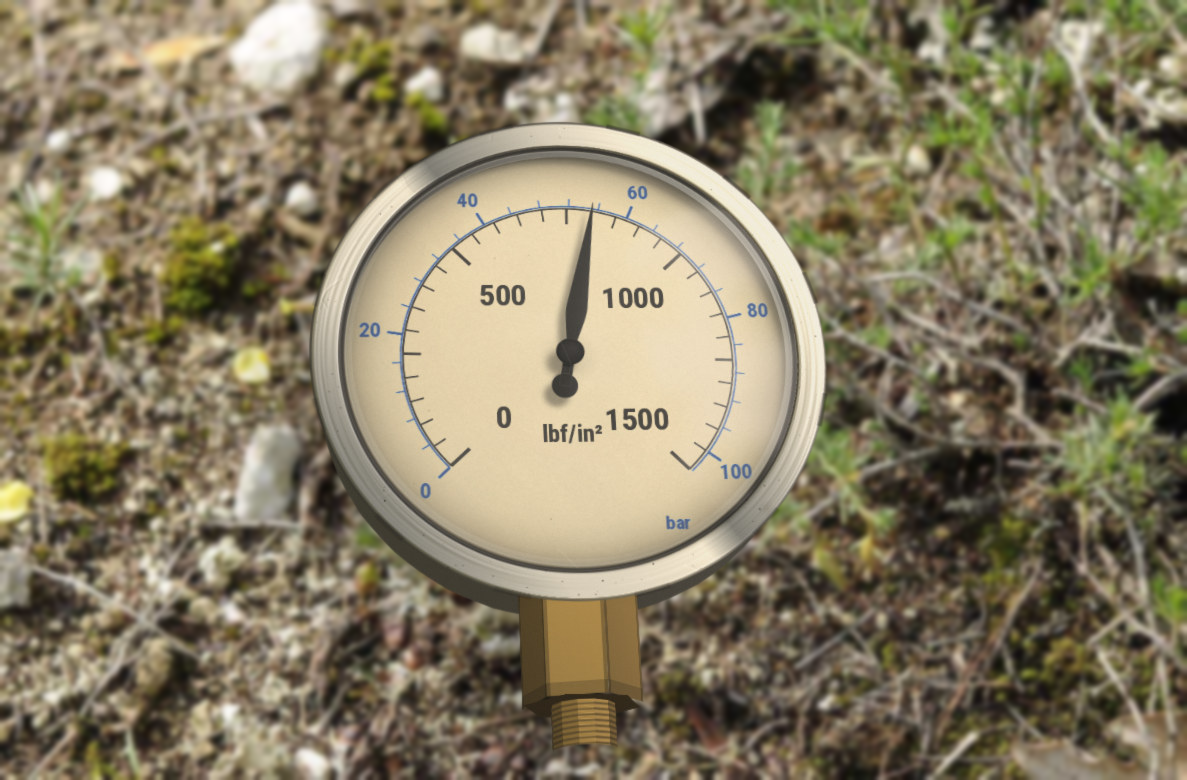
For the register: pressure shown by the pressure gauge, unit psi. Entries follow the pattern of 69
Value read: 800
